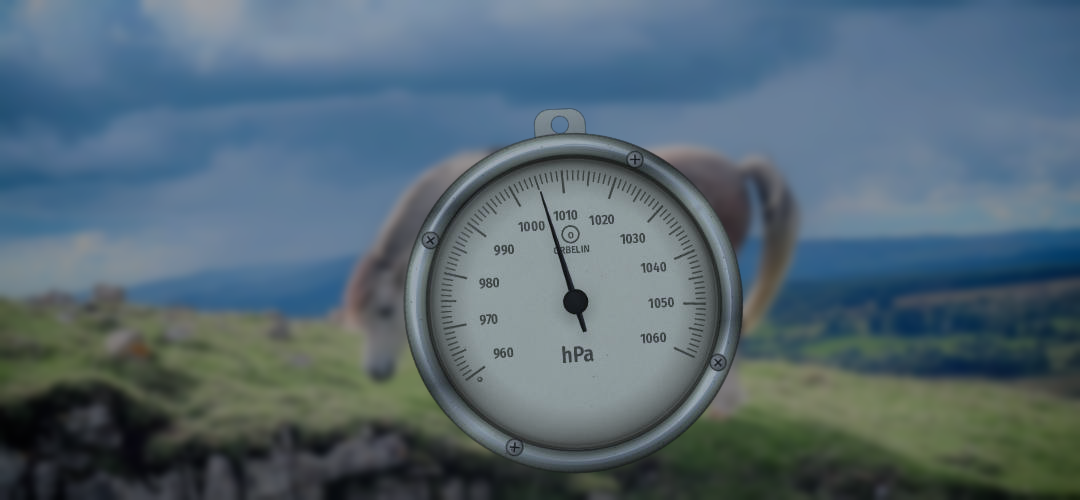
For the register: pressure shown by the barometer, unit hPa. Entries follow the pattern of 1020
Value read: 1005
